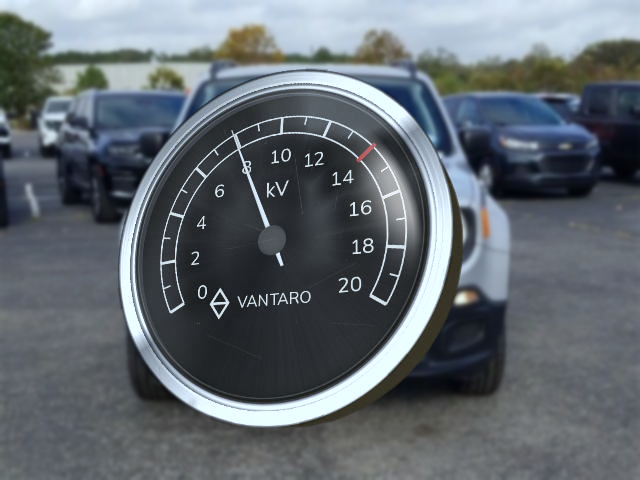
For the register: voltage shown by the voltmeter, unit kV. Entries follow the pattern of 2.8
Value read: 8
